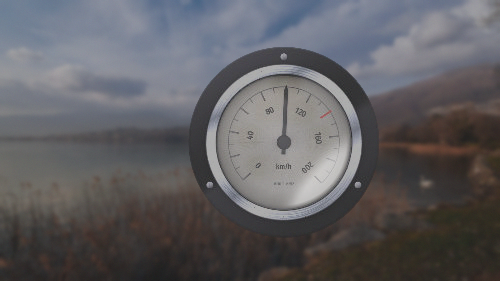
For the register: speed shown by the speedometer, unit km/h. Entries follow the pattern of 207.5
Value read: 100
